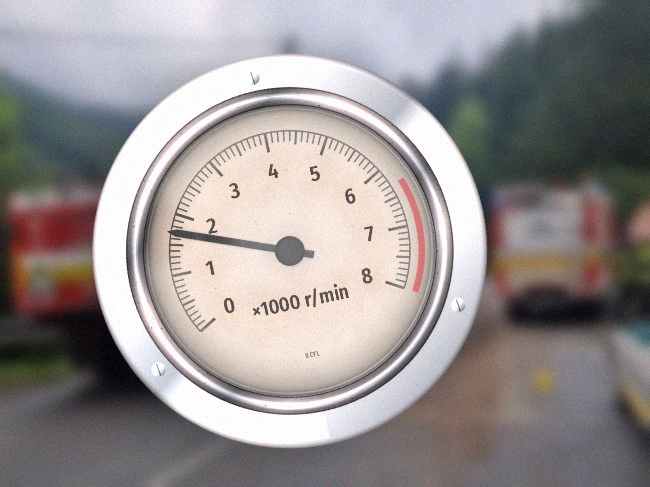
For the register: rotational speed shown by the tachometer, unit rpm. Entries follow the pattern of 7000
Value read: 1700
